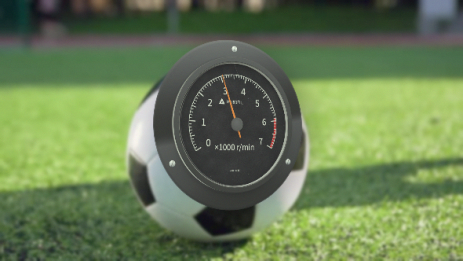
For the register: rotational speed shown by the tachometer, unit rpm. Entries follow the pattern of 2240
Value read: 3000
